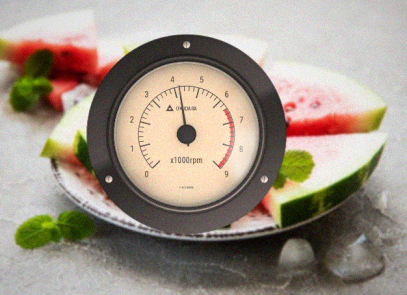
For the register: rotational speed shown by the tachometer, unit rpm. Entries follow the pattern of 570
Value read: 4200
